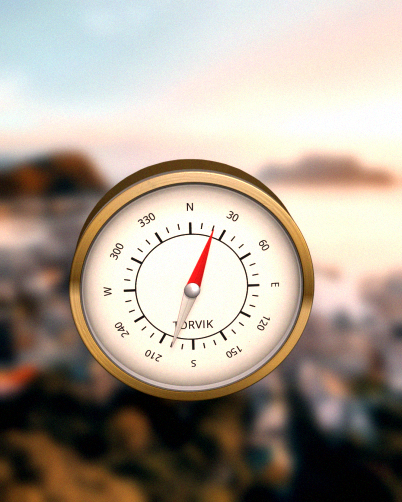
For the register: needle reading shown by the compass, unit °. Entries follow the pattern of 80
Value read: 20
